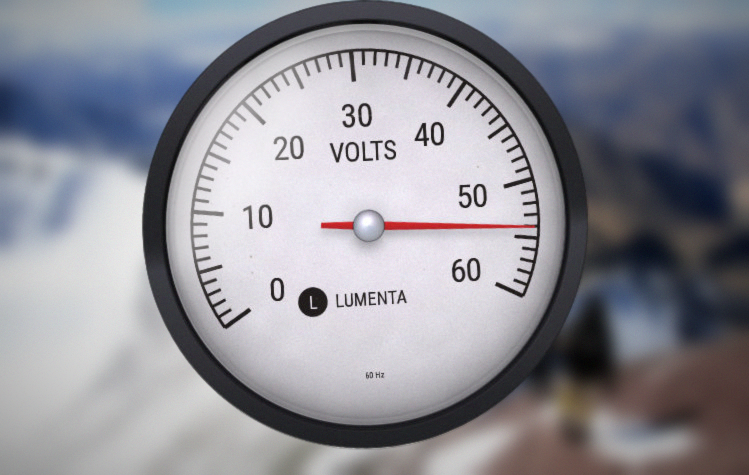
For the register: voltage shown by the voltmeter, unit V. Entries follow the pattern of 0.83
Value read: 54
